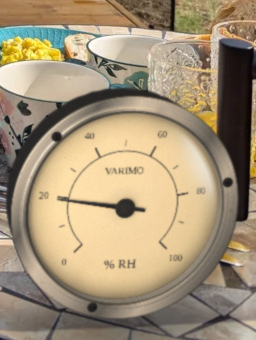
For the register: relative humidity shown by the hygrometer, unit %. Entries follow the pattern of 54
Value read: 20
